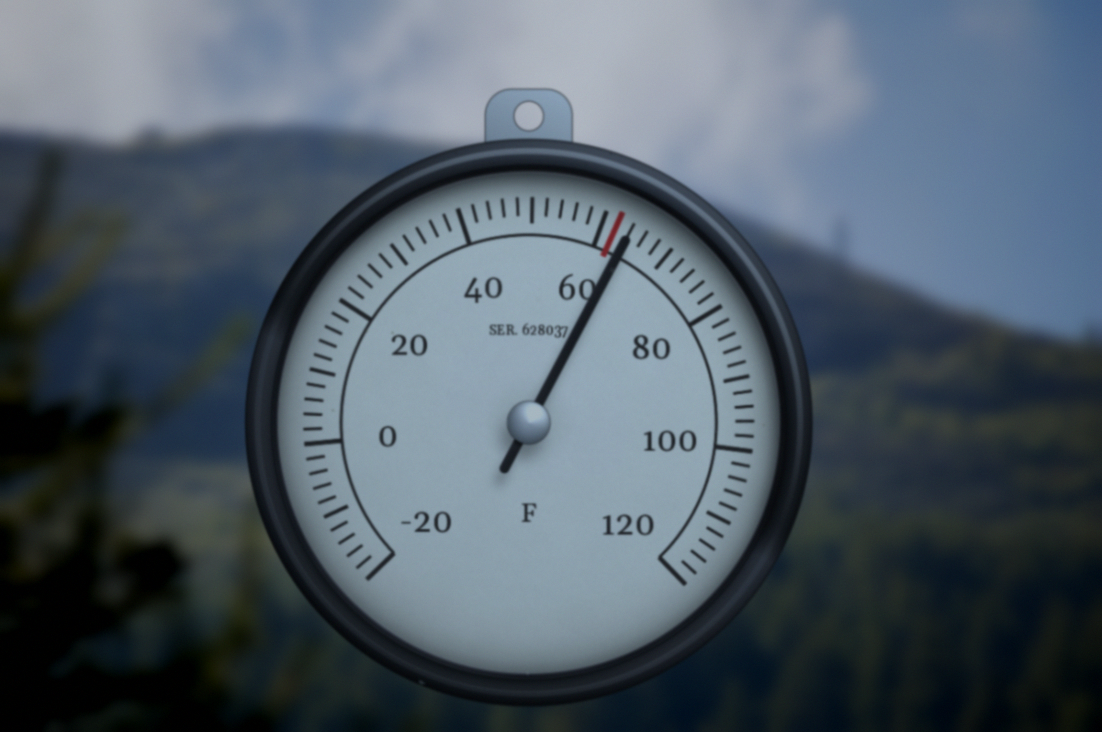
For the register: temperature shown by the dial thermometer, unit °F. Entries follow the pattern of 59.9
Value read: 64
